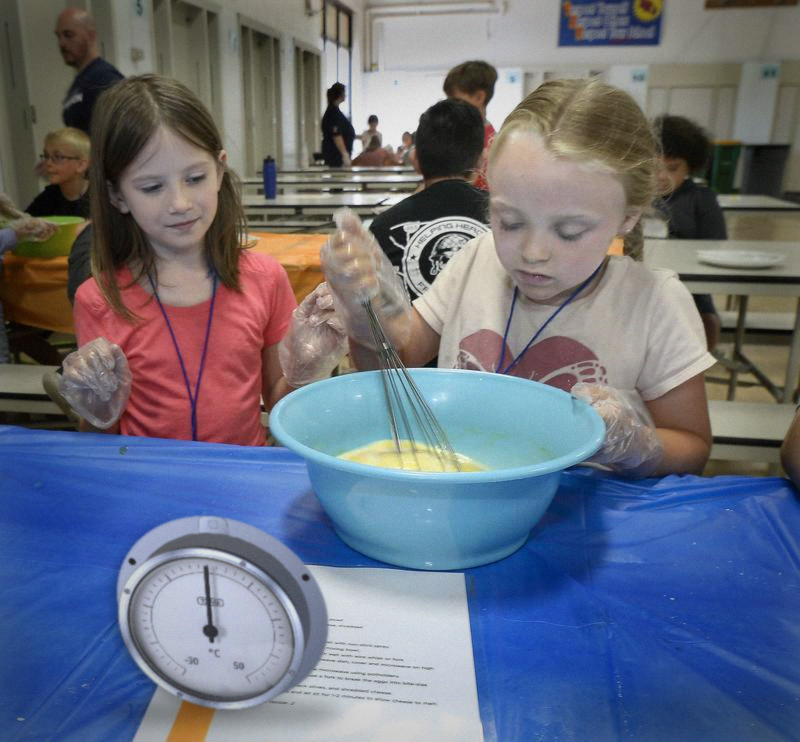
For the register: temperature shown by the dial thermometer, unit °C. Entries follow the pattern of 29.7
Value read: 10
